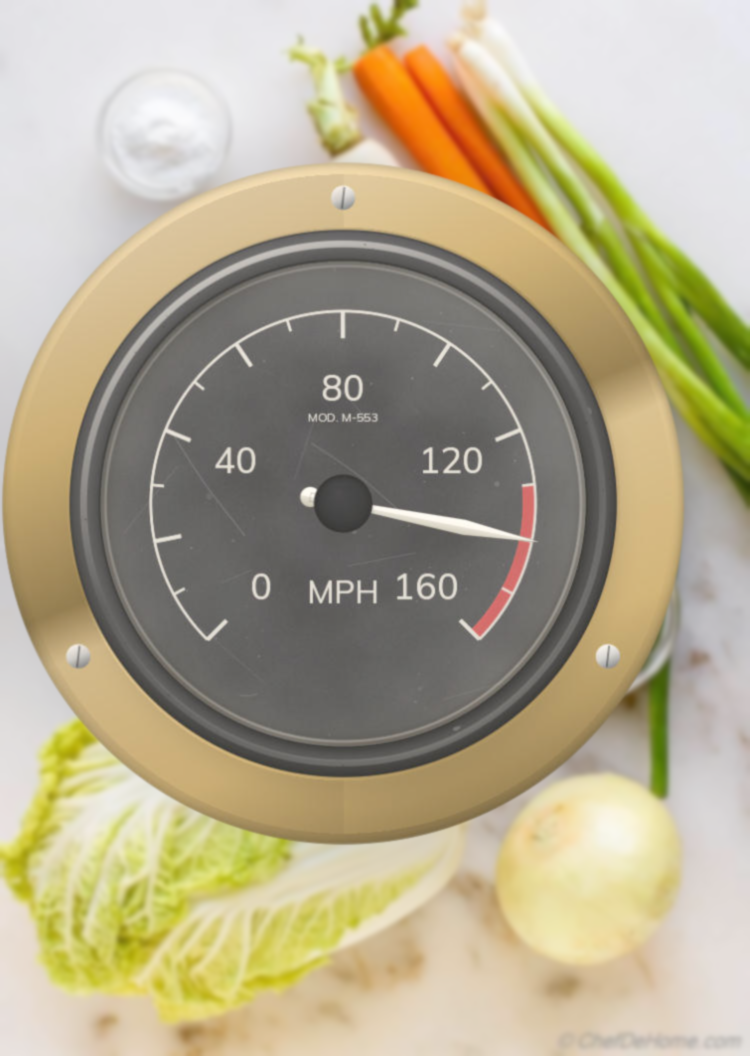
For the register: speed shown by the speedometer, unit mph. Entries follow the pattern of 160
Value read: 140
